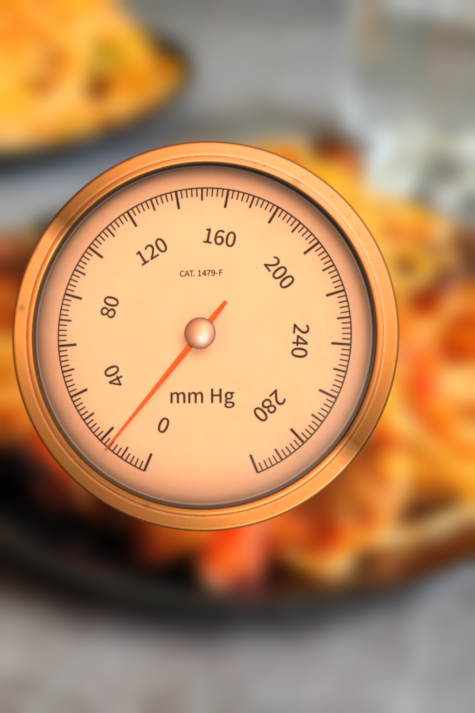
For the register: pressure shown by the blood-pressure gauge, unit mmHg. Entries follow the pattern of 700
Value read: 16
